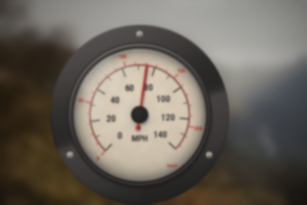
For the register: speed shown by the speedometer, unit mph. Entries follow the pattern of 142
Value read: 75
